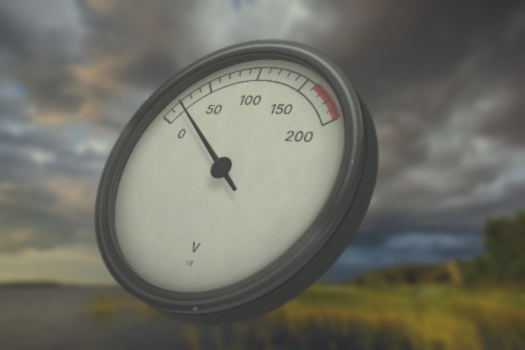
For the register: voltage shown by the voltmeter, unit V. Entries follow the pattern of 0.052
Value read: 20
